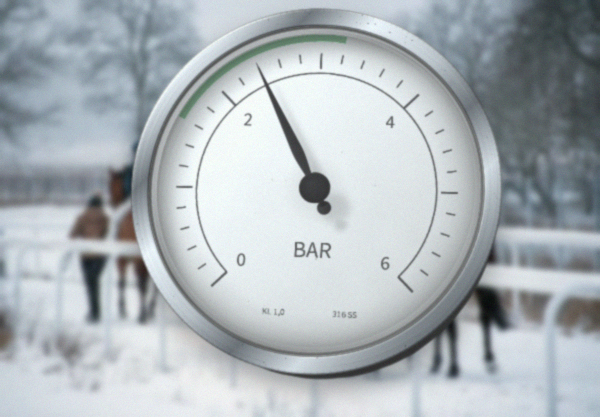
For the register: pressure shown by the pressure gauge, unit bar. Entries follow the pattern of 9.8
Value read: 2.4
